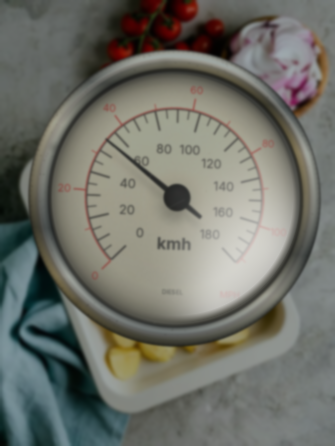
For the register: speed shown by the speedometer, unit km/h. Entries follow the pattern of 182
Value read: 55
